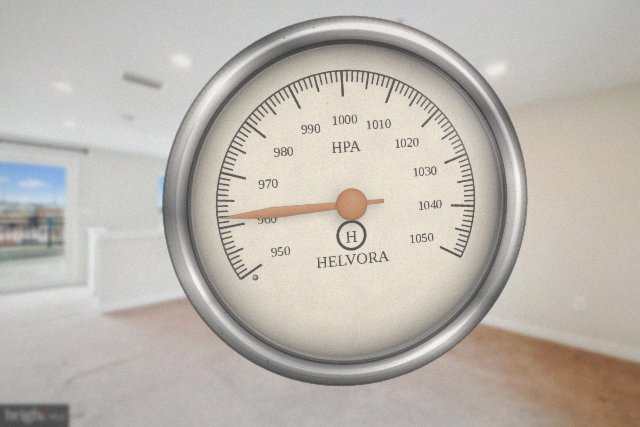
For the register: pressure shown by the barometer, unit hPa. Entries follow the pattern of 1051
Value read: 962
